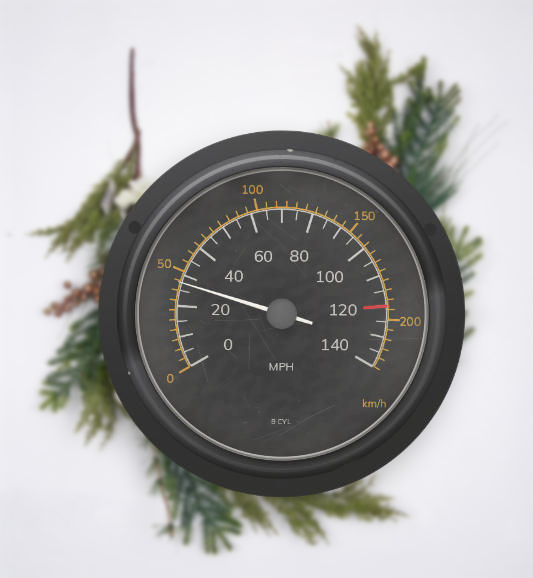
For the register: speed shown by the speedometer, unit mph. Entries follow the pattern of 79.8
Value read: 27.5
